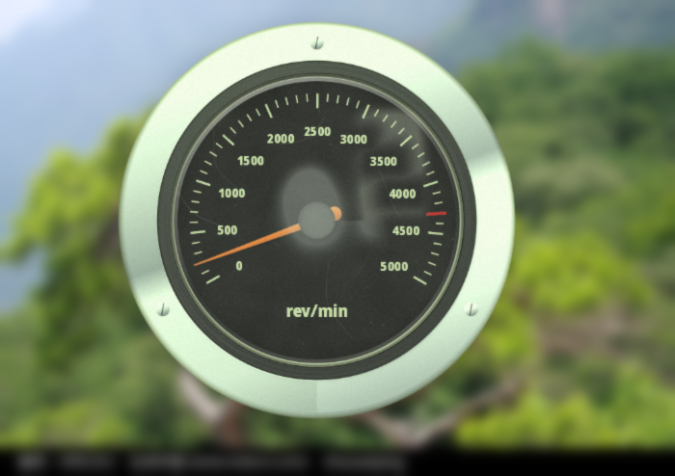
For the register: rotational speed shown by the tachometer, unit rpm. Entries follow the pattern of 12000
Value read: 200
